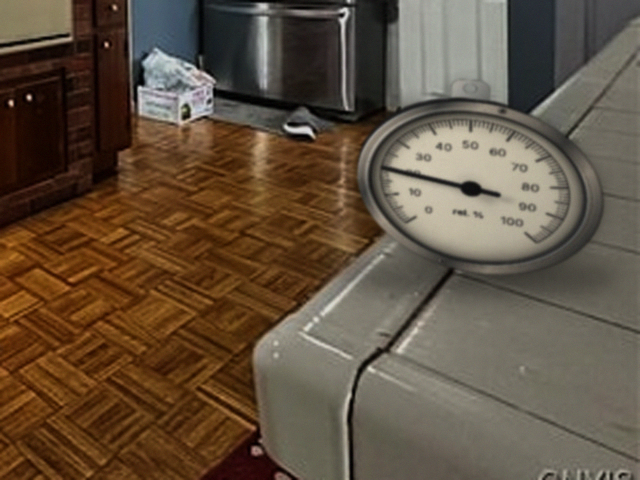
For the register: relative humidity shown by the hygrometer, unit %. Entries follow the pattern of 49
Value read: 20
